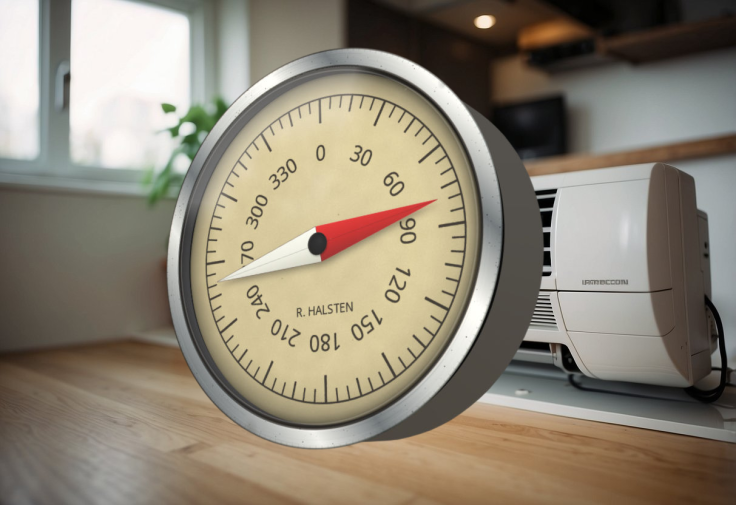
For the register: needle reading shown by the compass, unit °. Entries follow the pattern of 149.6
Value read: 80
